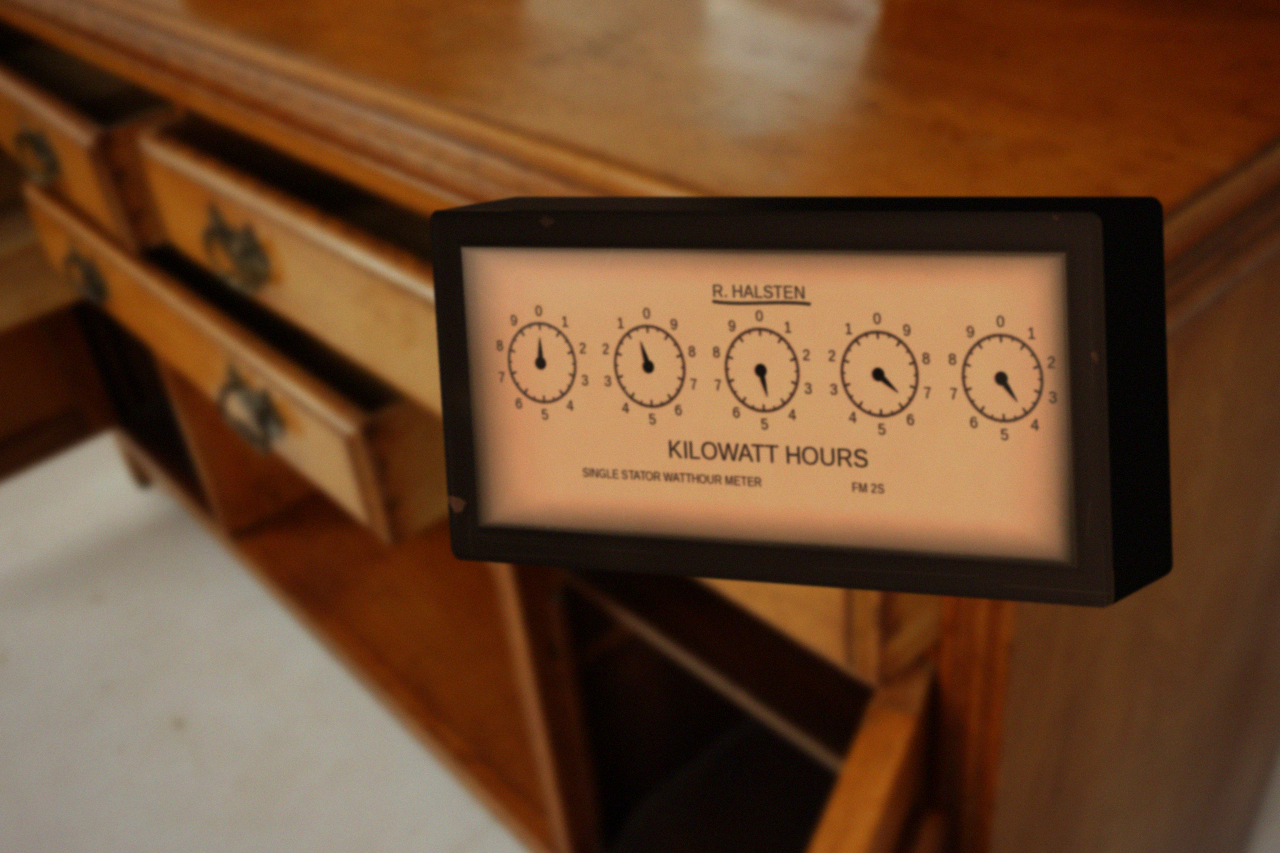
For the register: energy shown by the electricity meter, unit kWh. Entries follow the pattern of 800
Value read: 464
